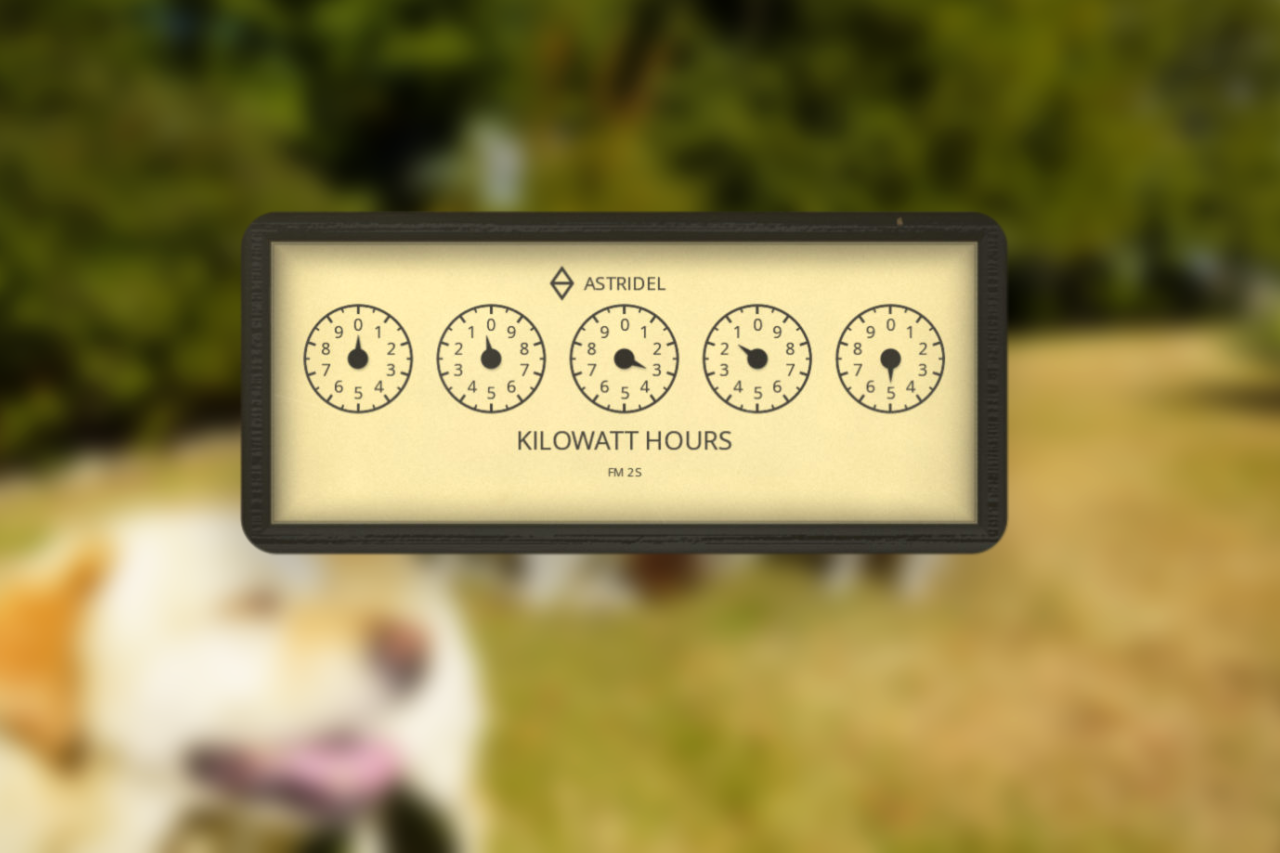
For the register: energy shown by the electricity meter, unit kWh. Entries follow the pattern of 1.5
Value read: 315
